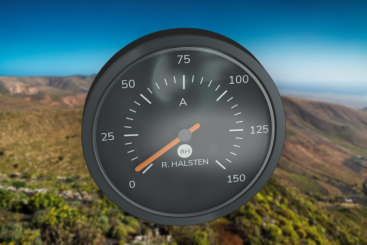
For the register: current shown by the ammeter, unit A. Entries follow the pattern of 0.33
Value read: 5
